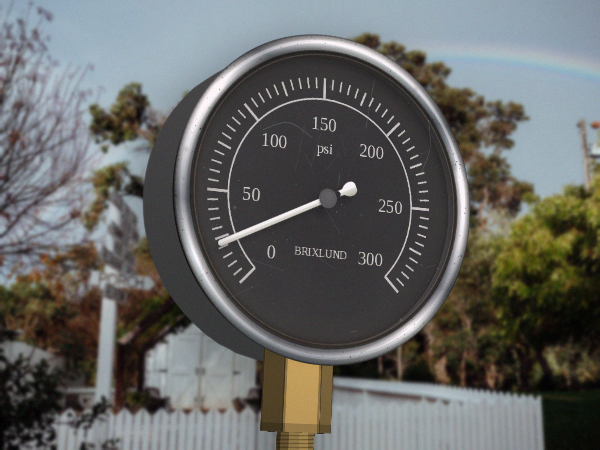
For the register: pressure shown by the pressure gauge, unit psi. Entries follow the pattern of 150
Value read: 22.5
